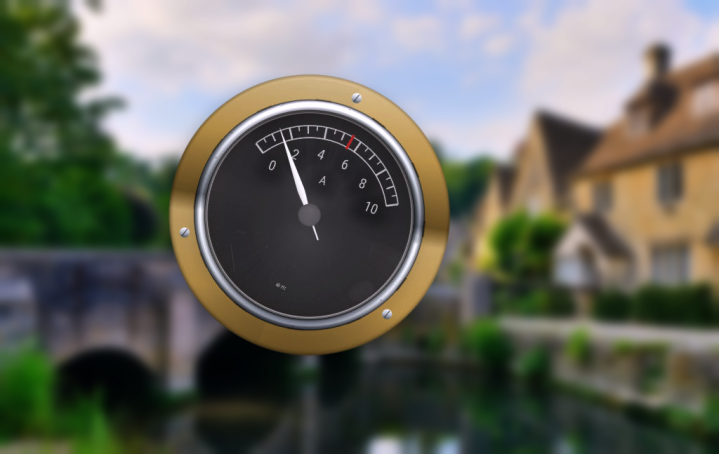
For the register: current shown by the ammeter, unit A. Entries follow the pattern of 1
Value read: 1.5
